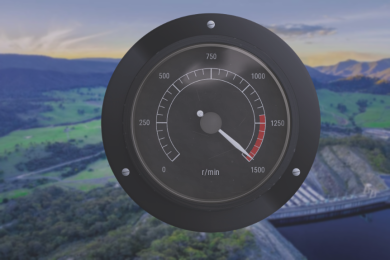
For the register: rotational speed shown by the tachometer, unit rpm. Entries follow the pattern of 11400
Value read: 1475
